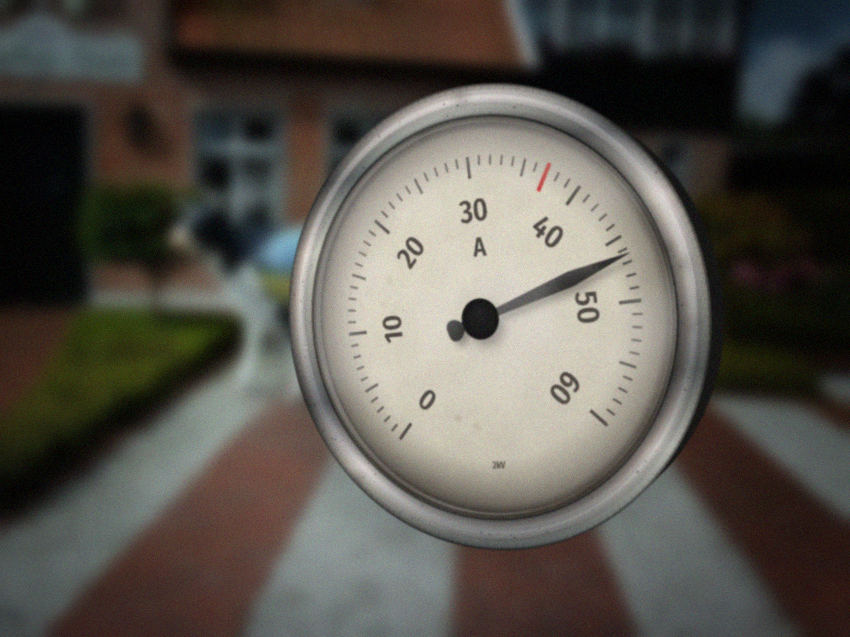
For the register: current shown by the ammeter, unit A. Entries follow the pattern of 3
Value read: 46.5
